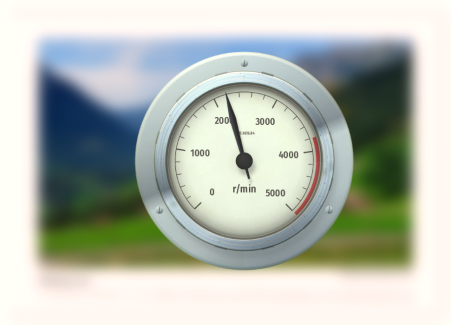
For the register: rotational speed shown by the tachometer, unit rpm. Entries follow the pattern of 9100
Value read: 2200
